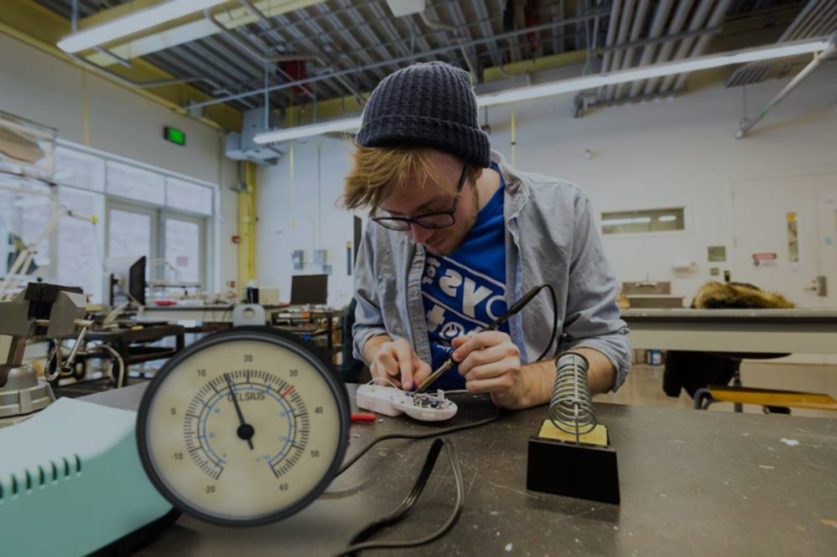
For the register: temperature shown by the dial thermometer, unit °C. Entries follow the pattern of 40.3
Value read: 15
